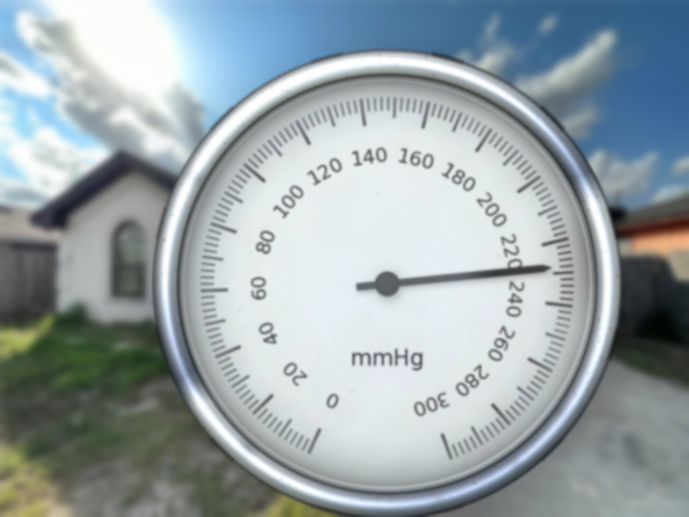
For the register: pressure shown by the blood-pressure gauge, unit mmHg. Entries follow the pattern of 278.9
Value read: 228
